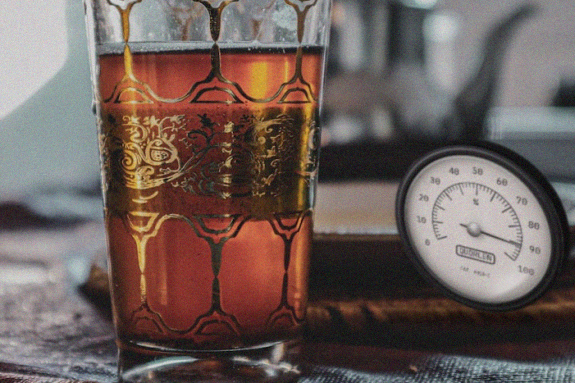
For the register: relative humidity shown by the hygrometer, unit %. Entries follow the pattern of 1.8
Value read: 90
